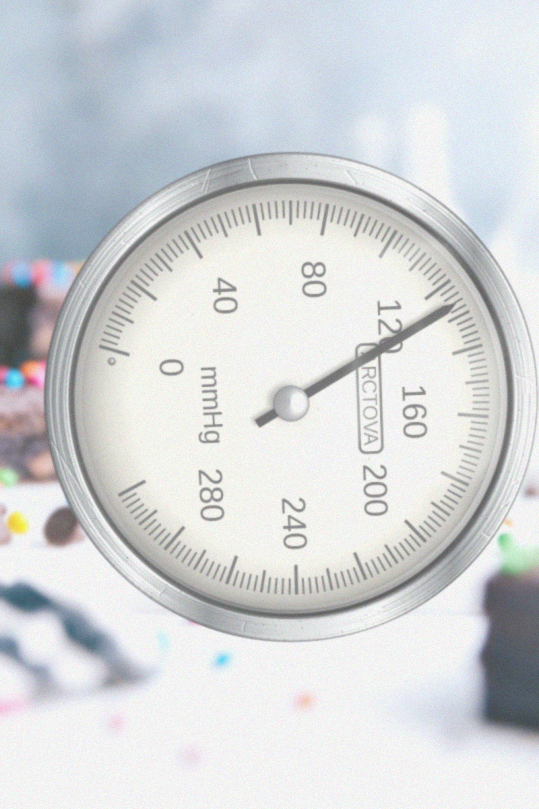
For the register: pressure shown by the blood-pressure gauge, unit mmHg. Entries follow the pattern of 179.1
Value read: 126
